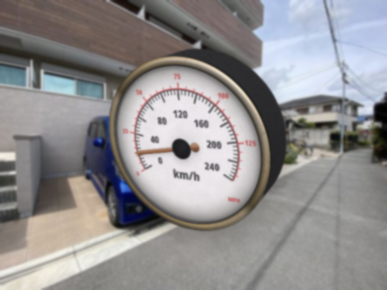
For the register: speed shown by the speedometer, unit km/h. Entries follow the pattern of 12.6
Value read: 20
